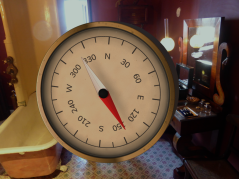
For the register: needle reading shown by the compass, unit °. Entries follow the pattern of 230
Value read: 142.5
